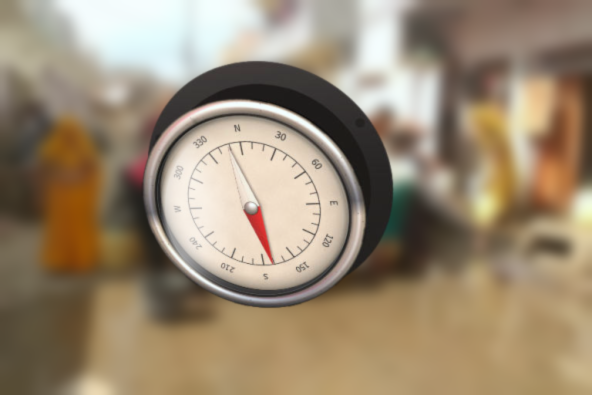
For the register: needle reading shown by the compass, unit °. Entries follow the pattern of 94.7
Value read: 170
